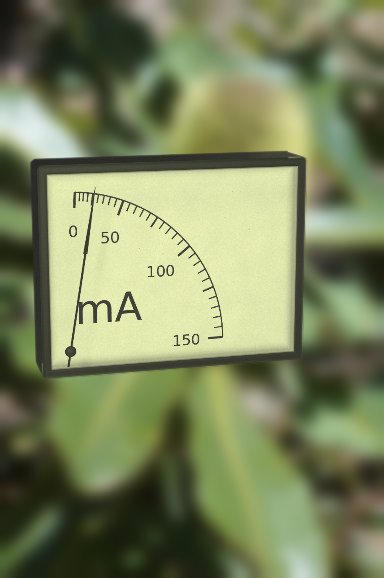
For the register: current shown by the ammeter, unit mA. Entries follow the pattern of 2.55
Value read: 25
